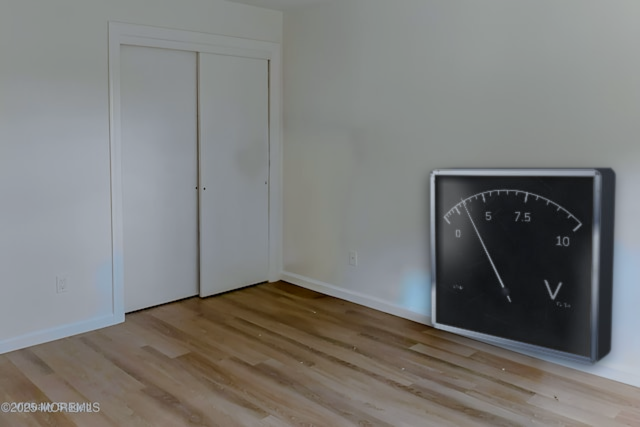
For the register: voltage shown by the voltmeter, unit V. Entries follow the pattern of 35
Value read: 3.5
